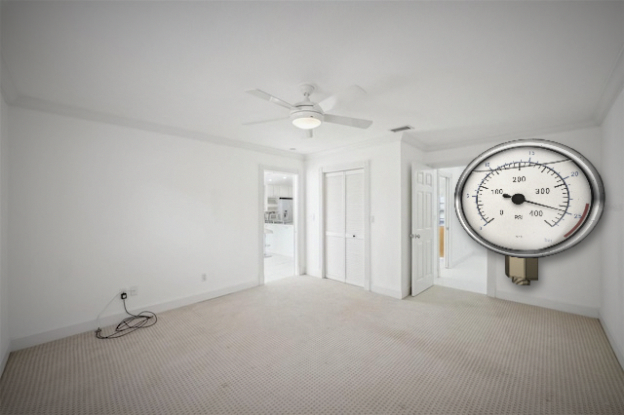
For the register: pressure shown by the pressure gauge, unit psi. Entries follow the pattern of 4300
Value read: 360
